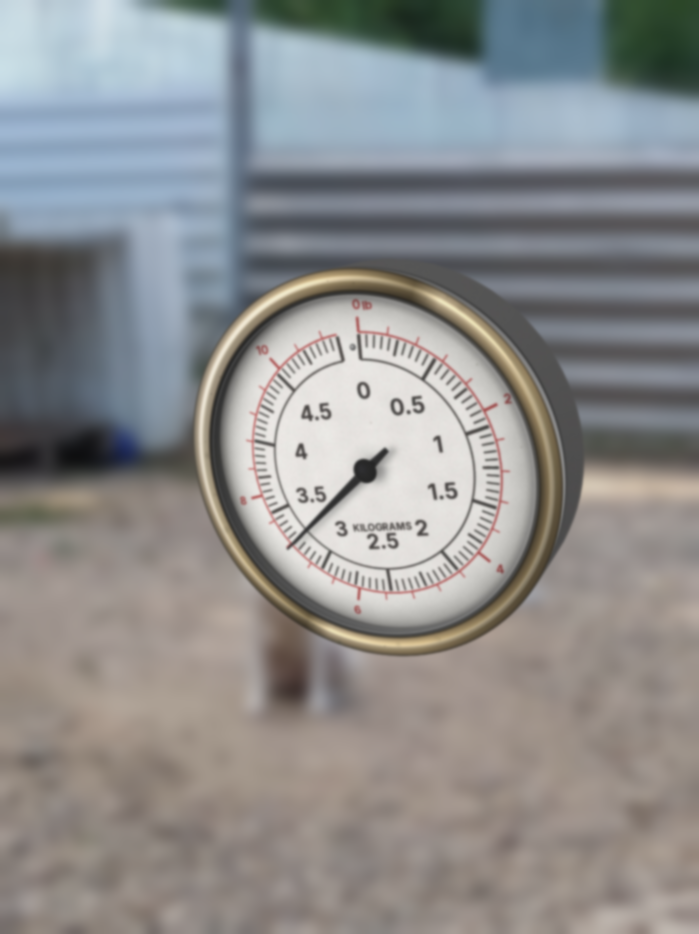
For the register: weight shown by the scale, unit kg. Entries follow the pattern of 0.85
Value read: 3.25
